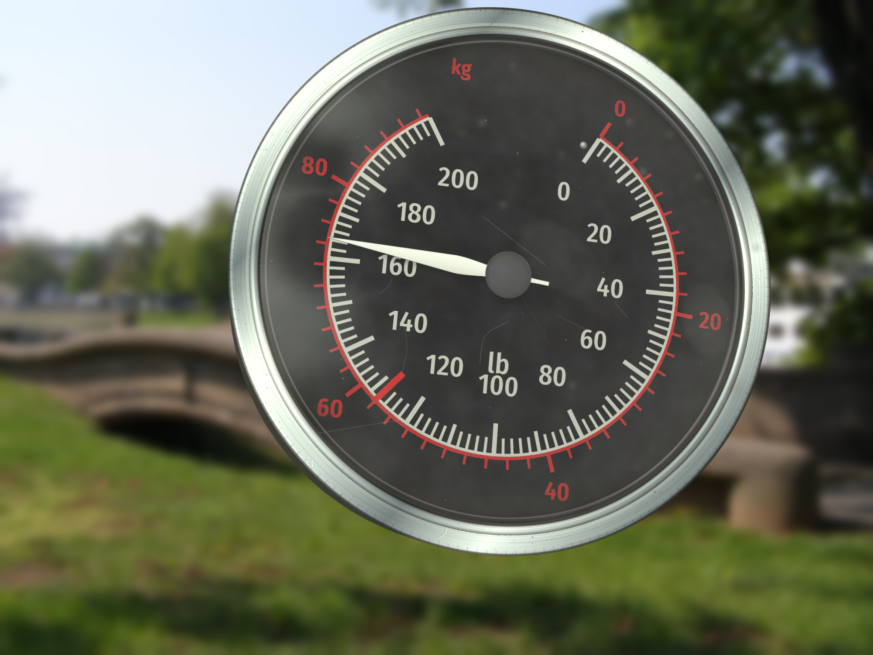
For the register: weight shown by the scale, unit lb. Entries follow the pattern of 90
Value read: 164
